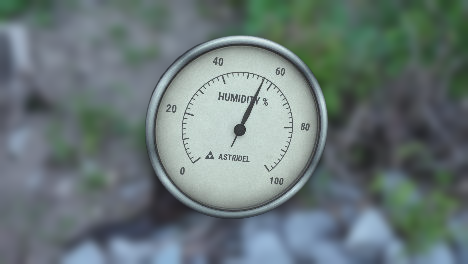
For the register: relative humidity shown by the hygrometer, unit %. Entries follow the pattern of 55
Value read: 56
